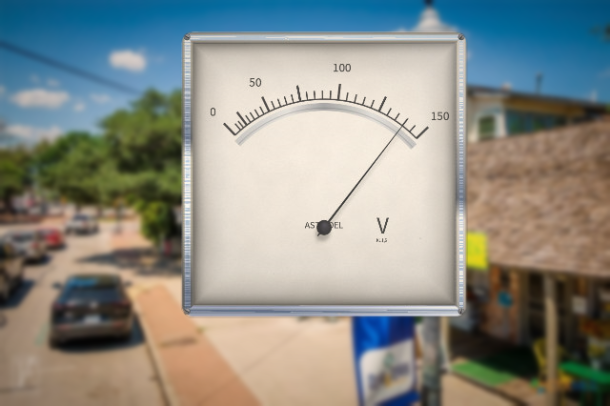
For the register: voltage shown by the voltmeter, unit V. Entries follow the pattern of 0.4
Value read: 140
